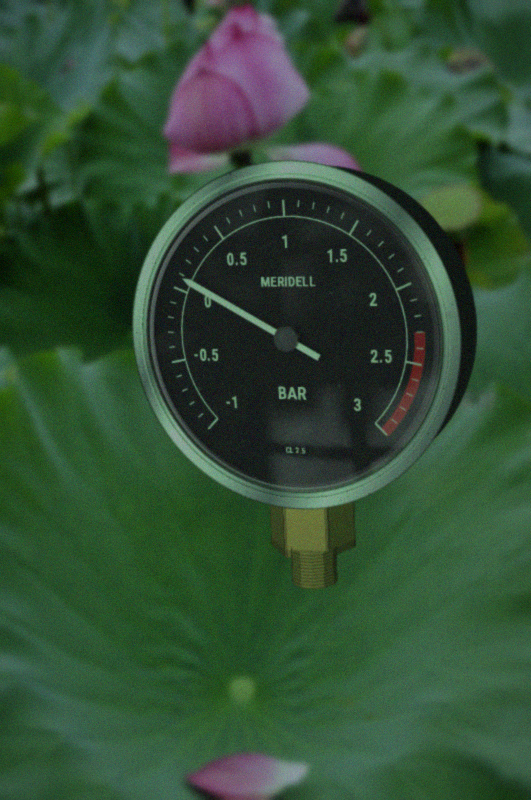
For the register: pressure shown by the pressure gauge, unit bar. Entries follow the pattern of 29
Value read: 0.1
